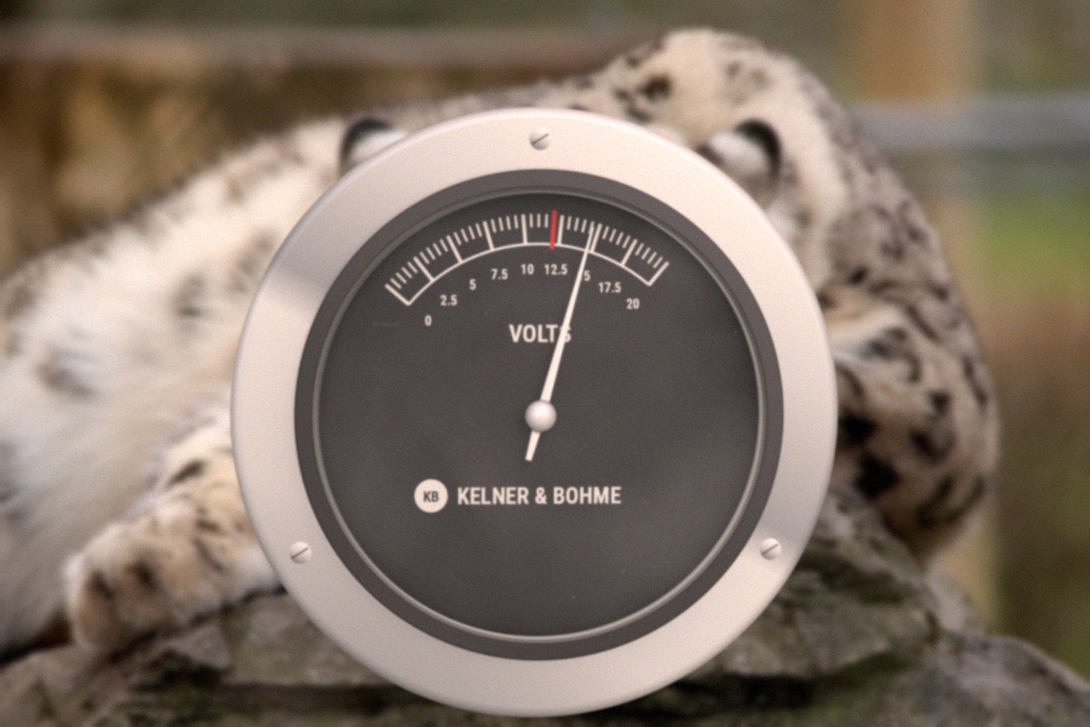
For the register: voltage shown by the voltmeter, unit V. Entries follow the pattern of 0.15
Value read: 14.5
